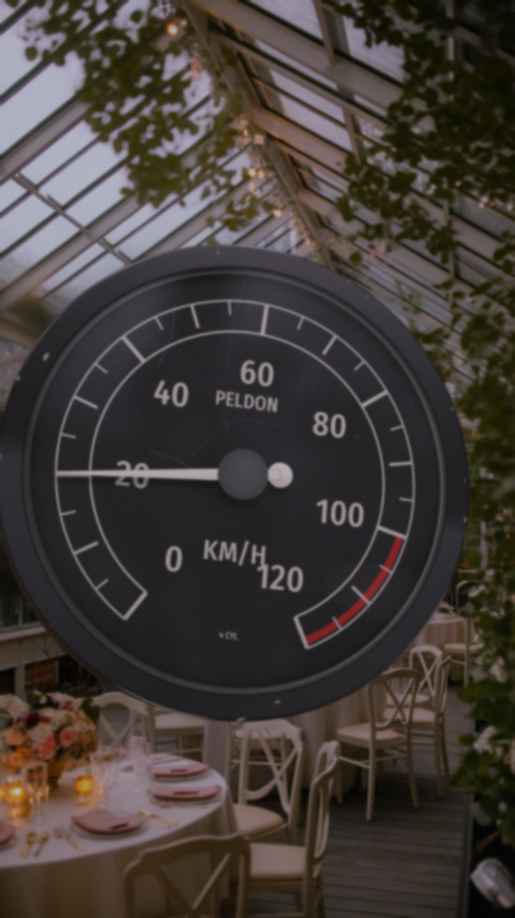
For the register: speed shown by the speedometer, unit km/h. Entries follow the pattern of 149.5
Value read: 20
